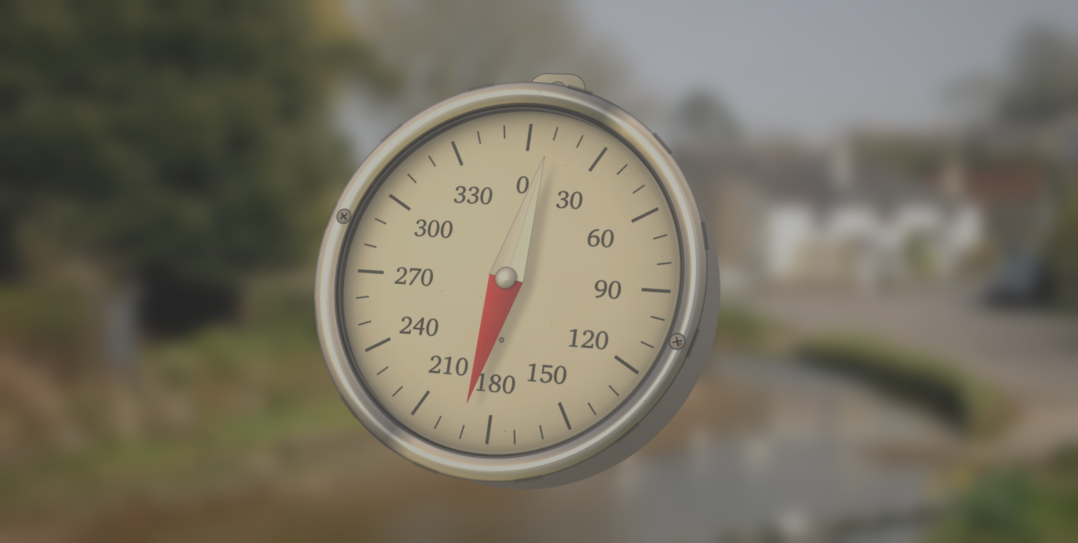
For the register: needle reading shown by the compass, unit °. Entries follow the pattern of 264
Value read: 190
